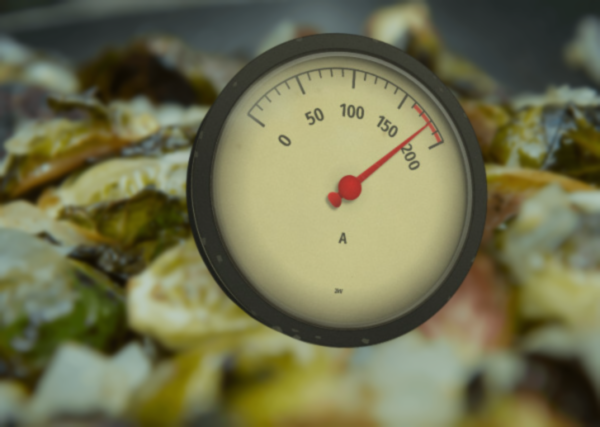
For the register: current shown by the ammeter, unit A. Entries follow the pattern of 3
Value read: 180
